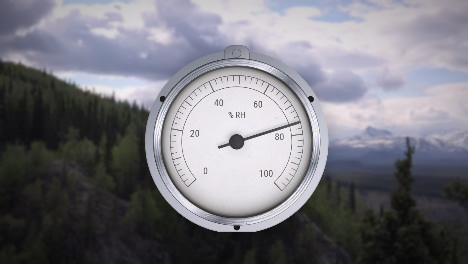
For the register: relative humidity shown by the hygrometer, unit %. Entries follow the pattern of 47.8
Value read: 76
